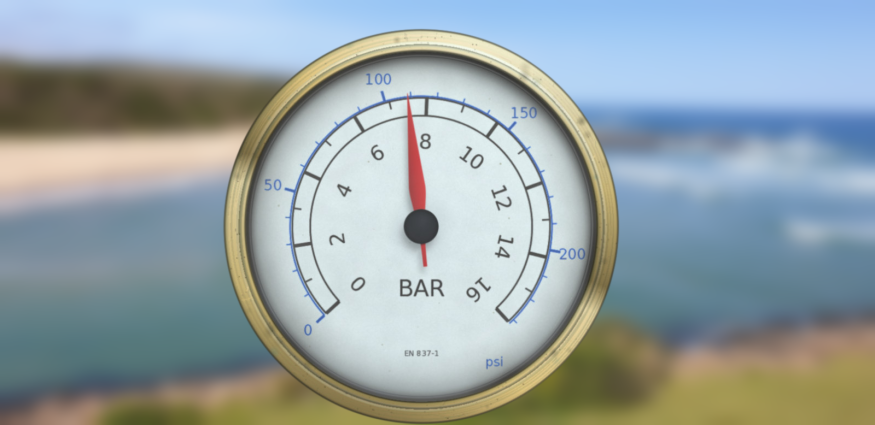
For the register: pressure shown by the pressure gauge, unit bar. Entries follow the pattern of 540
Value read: 7.5
